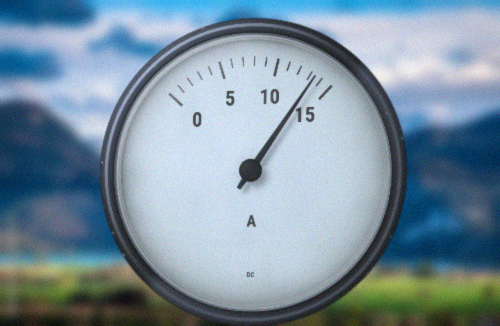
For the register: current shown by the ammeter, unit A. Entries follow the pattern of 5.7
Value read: 13.5
